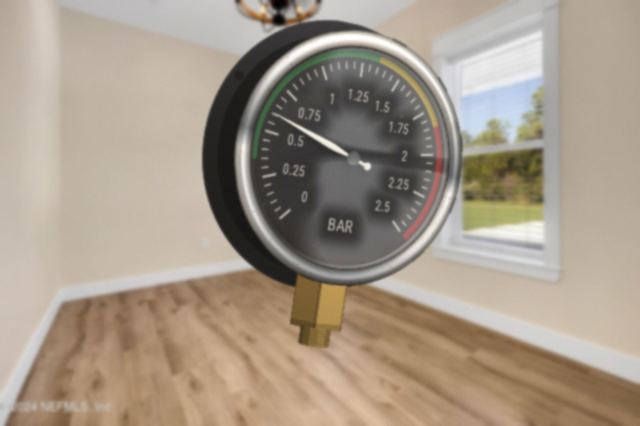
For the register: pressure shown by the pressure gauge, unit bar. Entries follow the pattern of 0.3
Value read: 0.6
